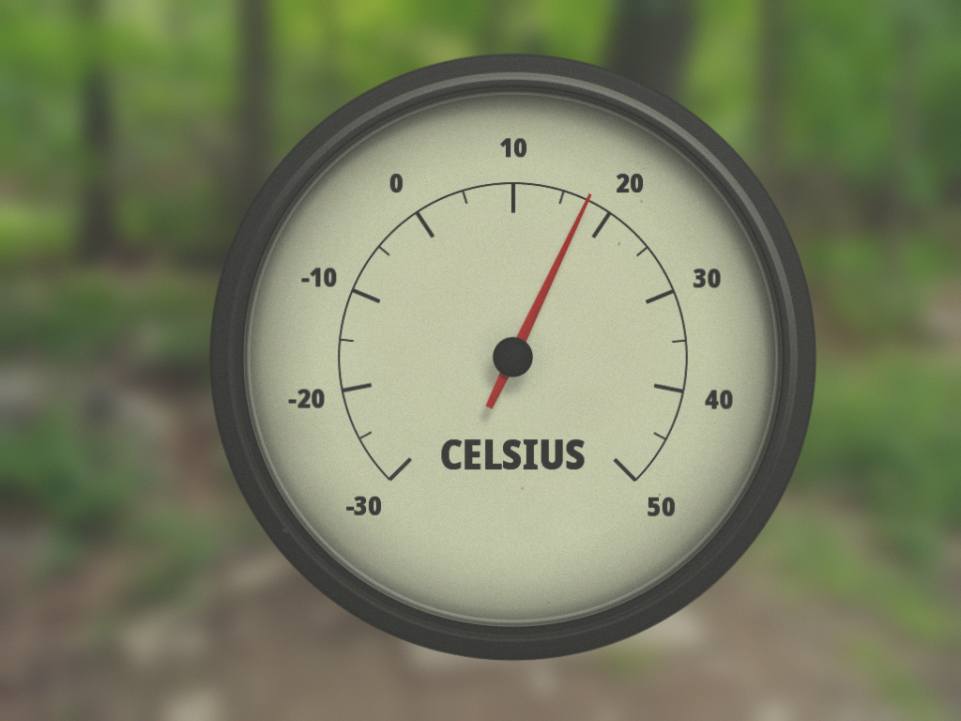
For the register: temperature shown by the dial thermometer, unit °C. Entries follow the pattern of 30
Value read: 17.5
